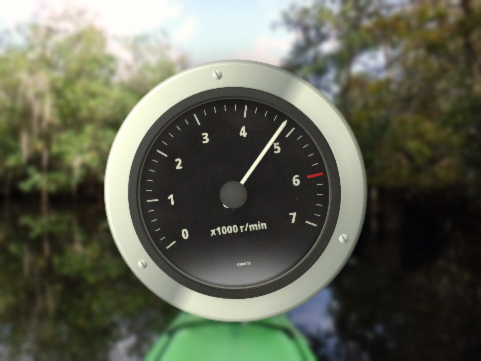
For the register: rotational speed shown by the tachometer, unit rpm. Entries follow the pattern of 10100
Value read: 4800
